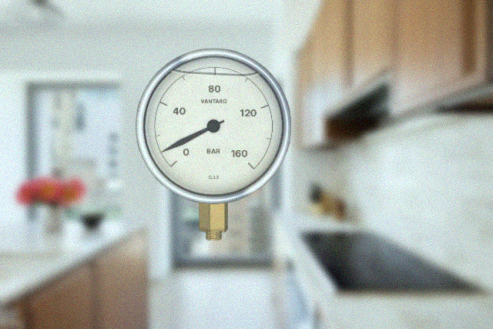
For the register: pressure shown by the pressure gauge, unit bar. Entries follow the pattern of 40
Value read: 10
